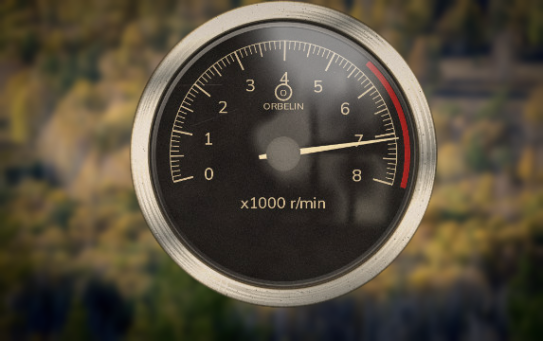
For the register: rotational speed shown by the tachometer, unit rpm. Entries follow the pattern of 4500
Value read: 7100
